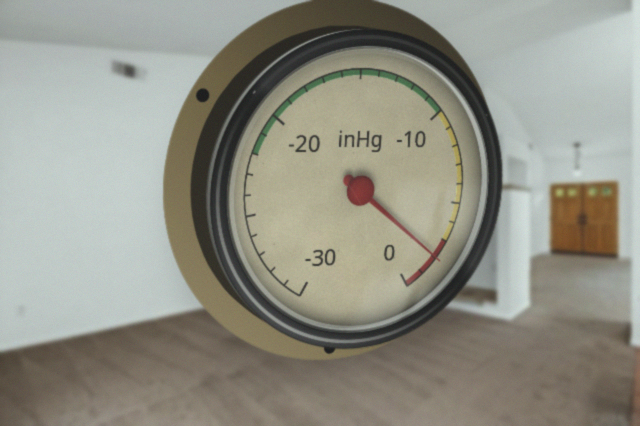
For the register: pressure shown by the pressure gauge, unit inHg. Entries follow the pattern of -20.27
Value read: -2
